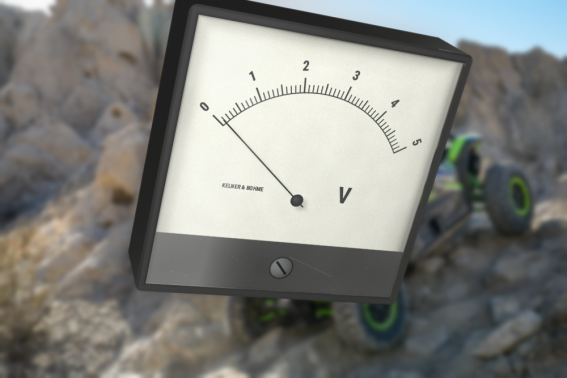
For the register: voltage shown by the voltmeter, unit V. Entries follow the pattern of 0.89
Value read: 0.1
